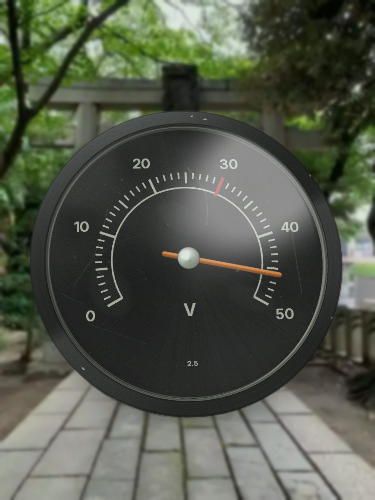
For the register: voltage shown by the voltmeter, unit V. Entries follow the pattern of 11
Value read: 46
